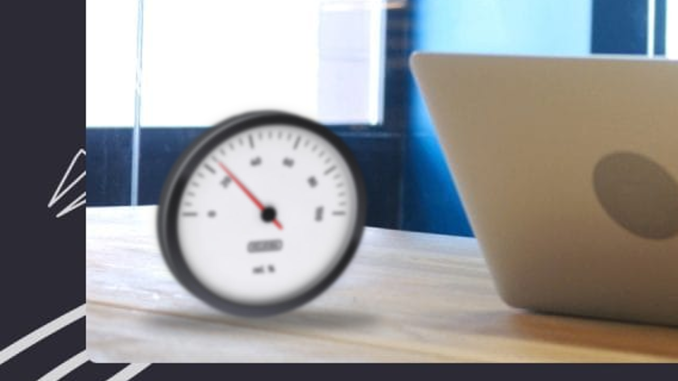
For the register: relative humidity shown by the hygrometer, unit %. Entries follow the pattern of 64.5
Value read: 24
